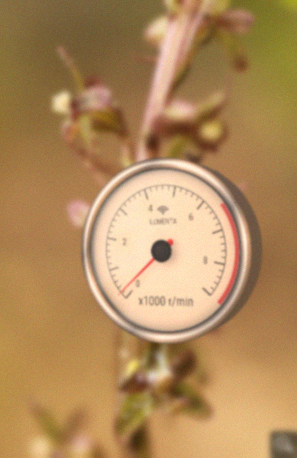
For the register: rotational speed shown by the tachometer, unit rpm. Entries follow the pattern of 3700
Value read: 200
